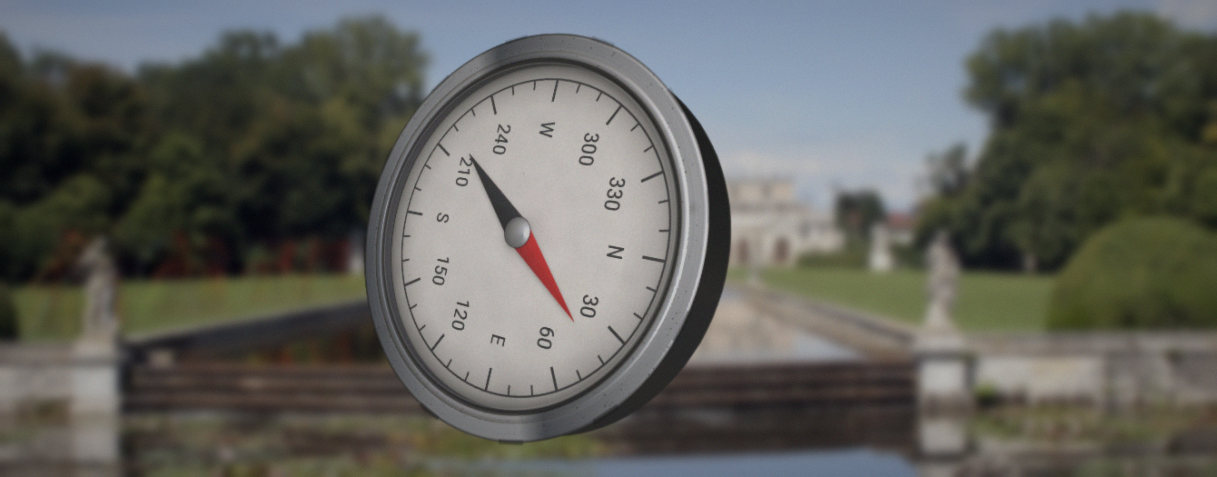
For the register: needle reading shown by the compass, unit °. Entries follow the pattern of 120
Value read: 40
